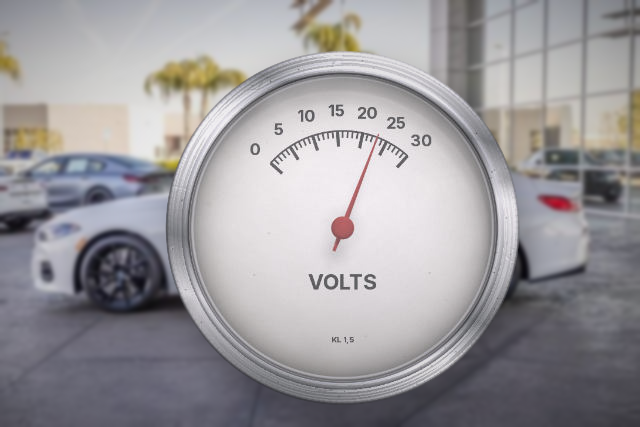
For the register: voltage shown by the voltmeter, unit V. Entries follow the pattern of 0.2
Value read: 23
